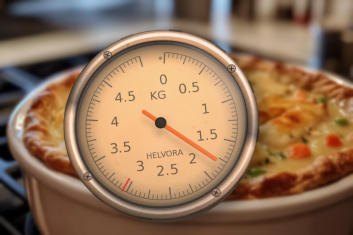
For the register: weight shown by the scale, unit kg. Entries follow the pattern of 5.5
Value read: 1.8
